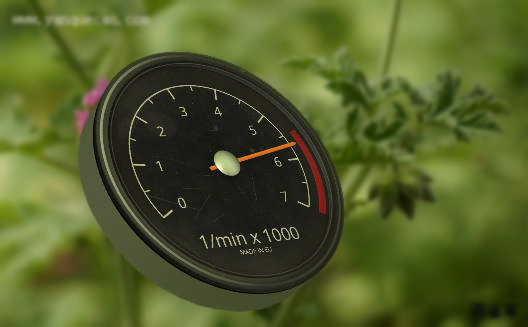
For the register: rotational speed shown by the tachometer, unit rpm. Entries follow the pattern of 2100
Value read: 5750
